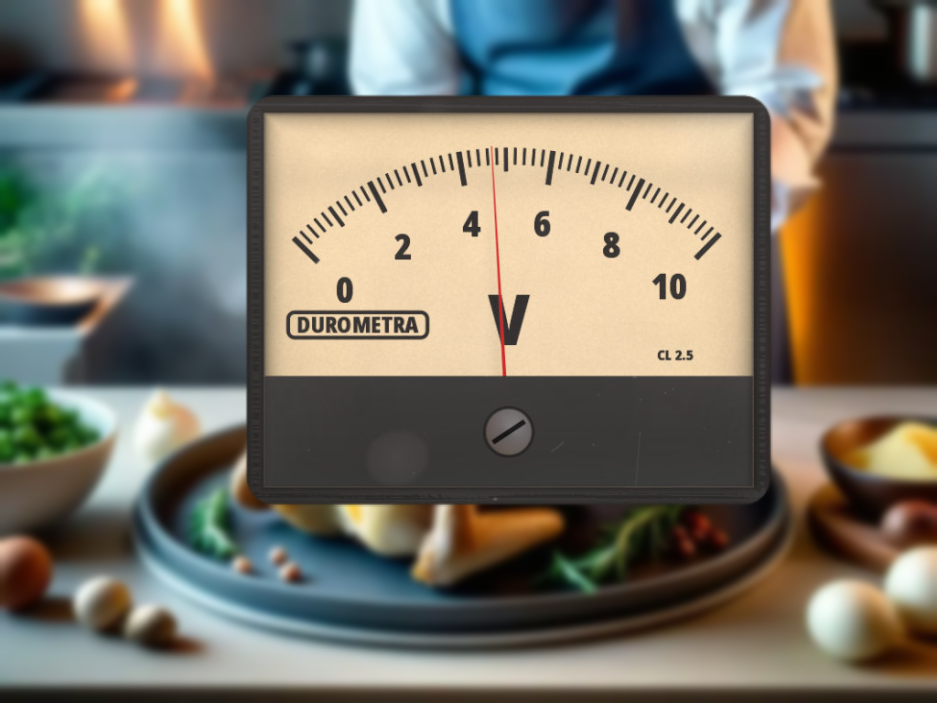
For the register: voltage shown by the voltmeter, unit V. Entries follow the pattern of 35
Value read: 4.7
